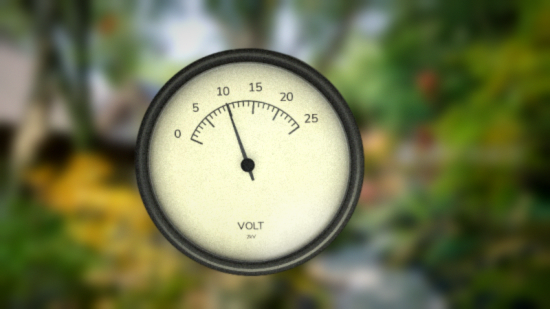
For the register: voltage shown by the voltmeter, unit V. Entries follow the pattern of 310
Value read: 10
